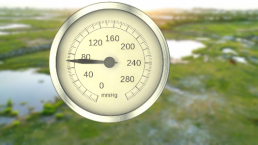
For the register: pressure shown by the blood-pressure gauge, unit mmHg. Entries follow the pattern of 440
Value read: 70
